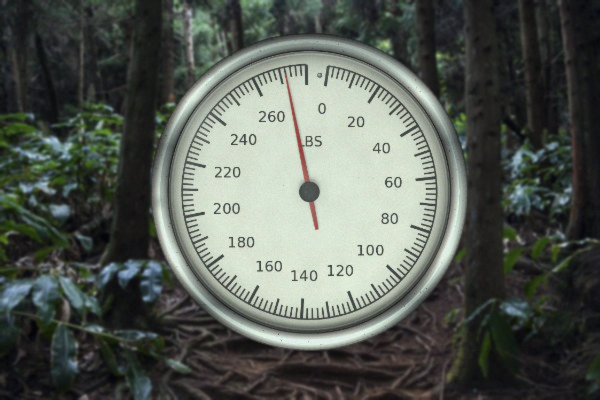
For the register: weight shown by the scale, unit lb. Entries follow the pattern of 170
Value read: 272
